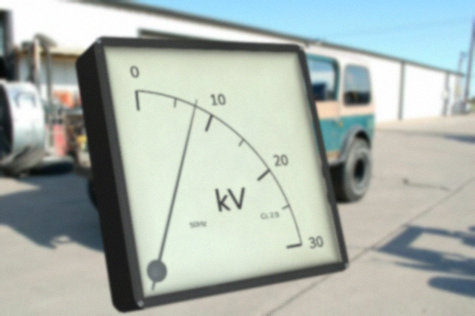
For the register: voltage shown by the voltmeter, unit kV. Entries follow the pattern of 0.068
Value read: 7.5
